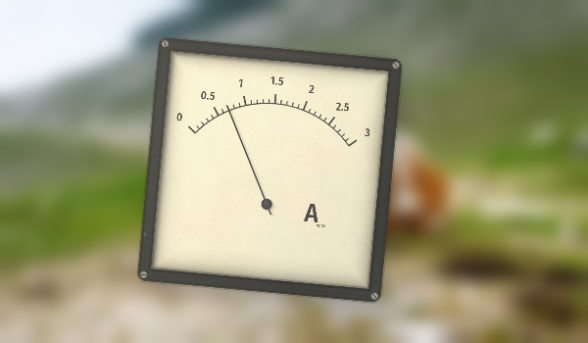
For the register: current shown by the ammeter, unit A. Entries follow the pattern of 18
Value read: 0.7
